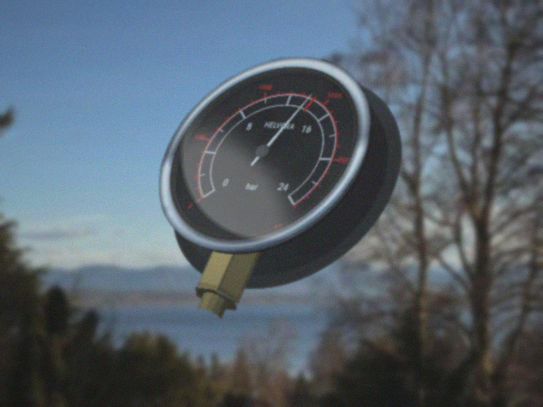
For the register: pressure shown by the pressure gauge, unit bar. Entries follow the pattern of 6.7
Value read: 14
